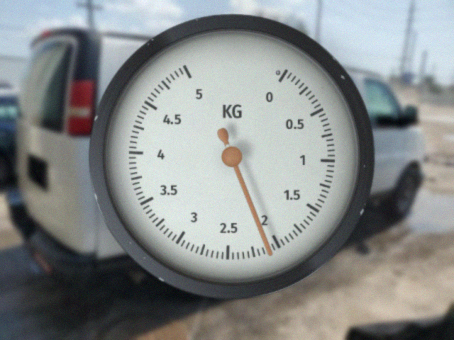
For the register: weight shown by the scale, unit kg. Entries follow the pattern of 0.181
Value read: 2.1
